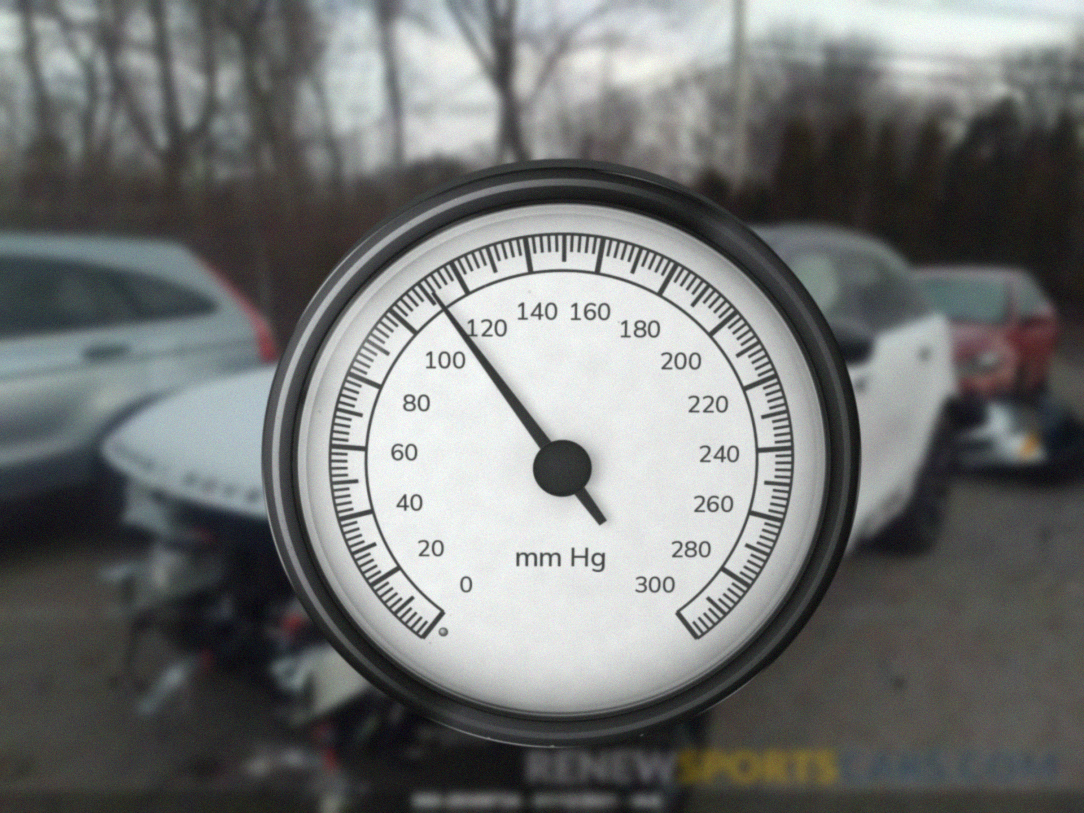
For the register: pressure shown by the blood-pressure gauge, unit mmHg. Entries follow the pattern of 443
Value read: 112
